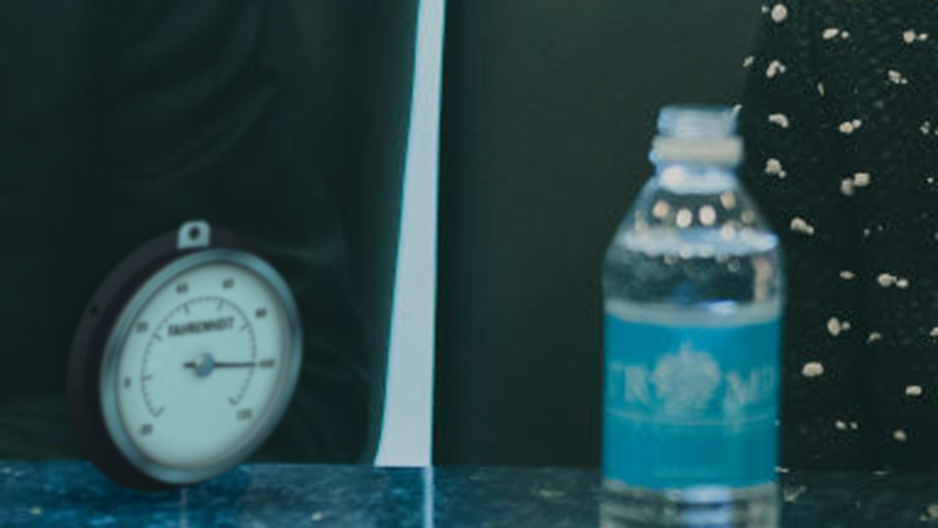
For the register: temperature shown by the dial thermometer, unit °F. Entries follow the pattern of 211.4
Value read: 100
